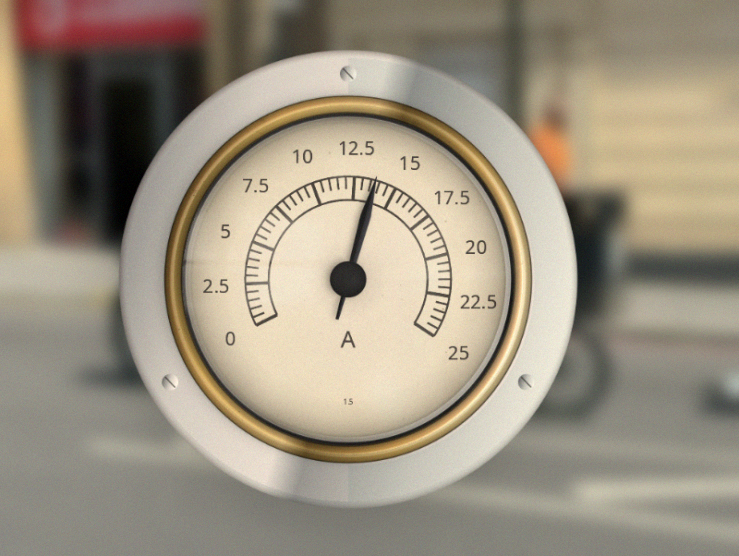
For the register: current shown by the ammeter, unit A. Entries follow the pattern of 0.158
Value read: 13.75
